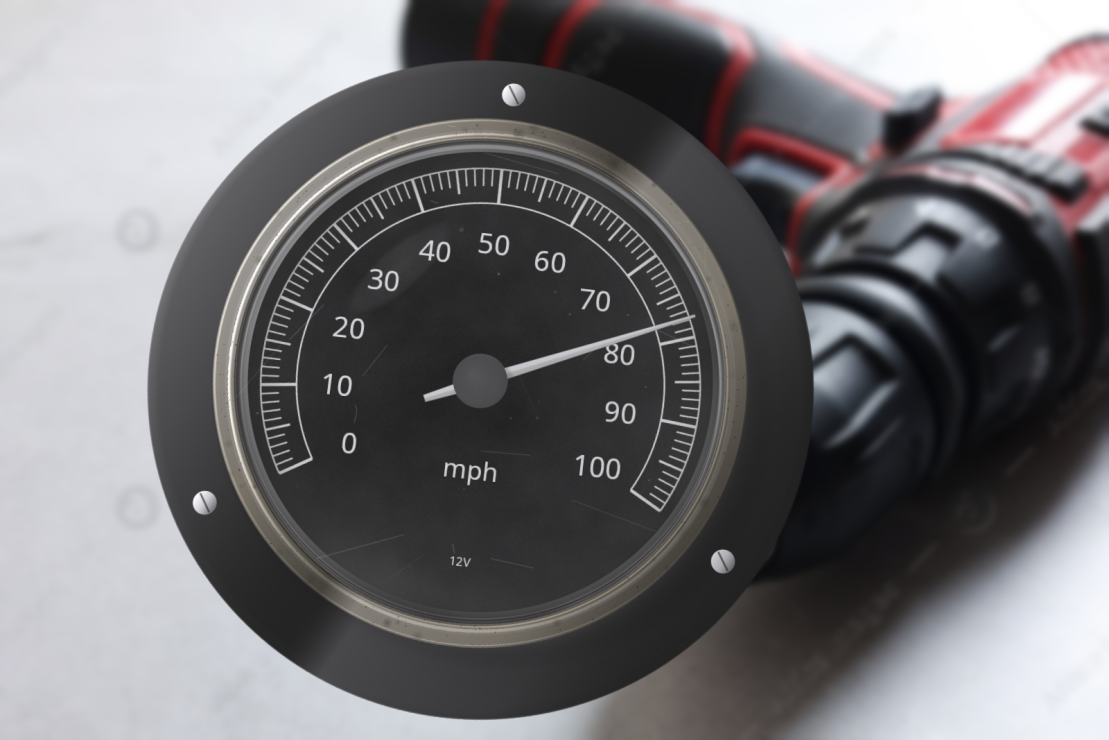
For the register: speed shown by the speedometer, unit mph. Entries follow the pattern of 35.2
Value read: 78
